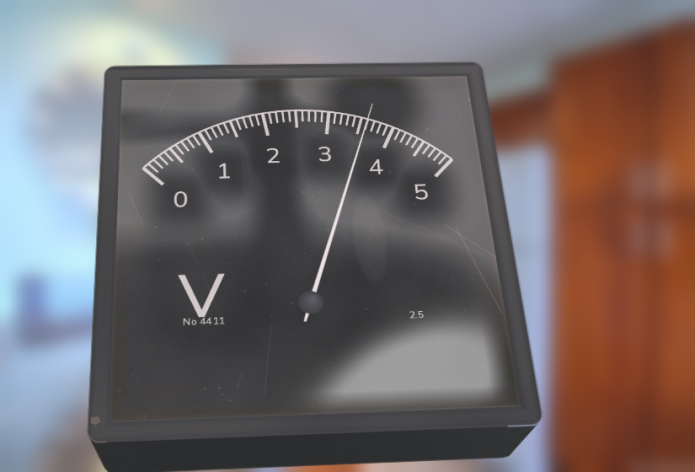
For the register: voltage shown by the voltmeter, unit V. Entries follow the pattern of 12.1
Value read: 3.6
